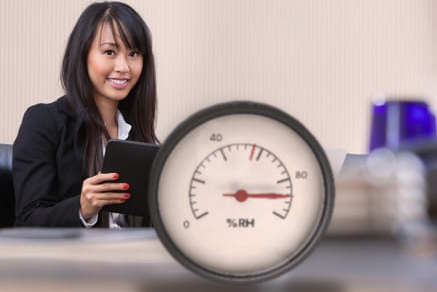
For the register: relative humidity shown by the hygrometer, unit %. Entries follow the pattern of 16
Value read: 88
